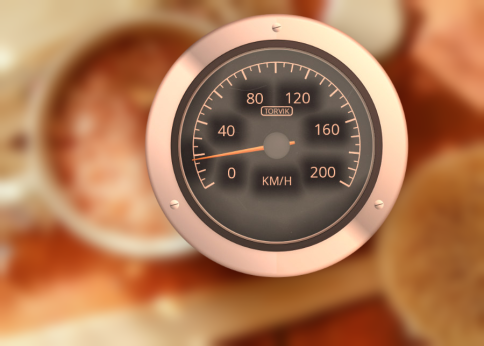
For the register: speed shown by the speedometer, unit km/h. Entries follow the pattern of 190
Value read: 17.5
